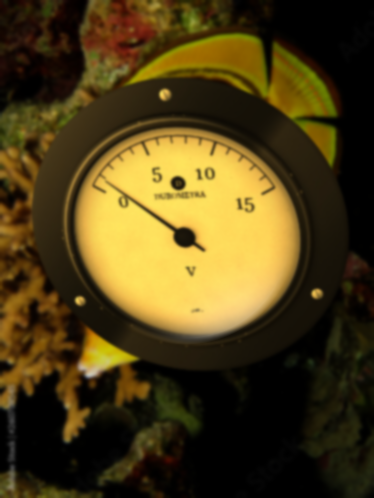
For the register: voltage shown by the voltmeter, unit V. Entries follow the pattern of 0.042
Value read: 1
